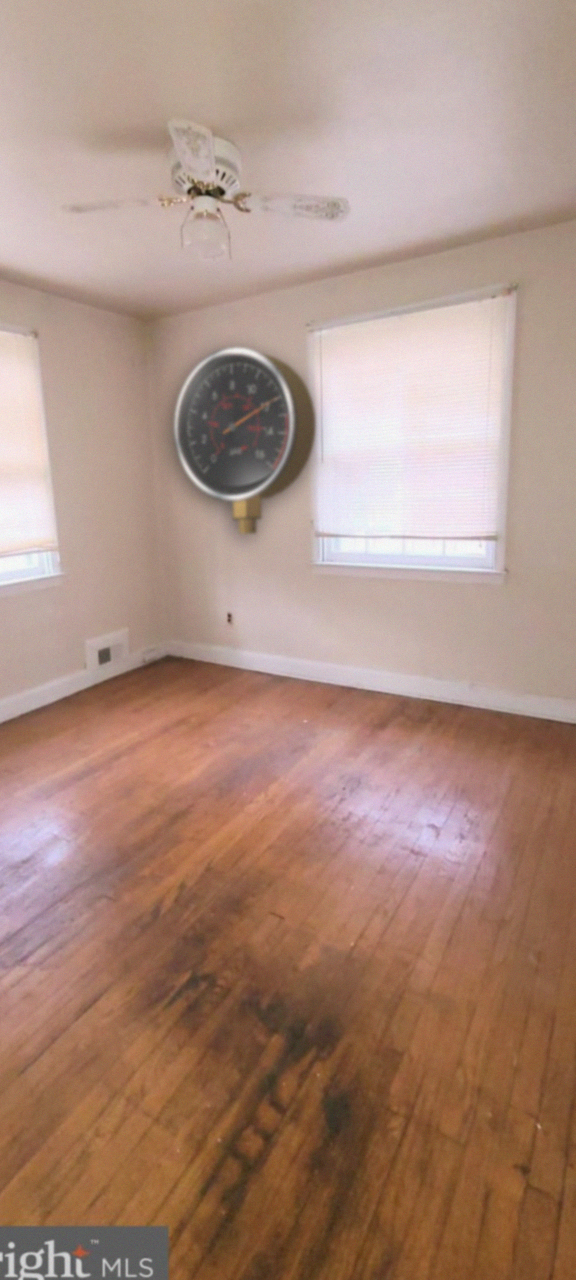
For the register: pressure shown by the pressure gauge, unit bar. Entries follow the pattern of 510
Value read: 12
